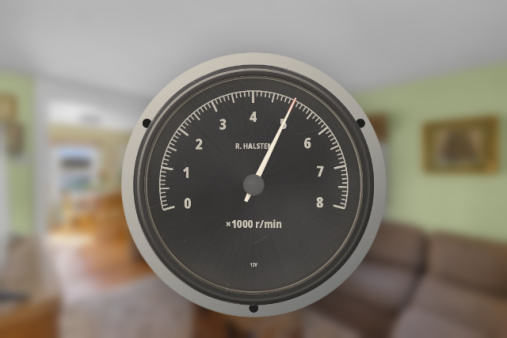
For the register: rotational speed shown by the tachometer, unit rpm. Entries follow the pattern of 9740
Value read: 5000
